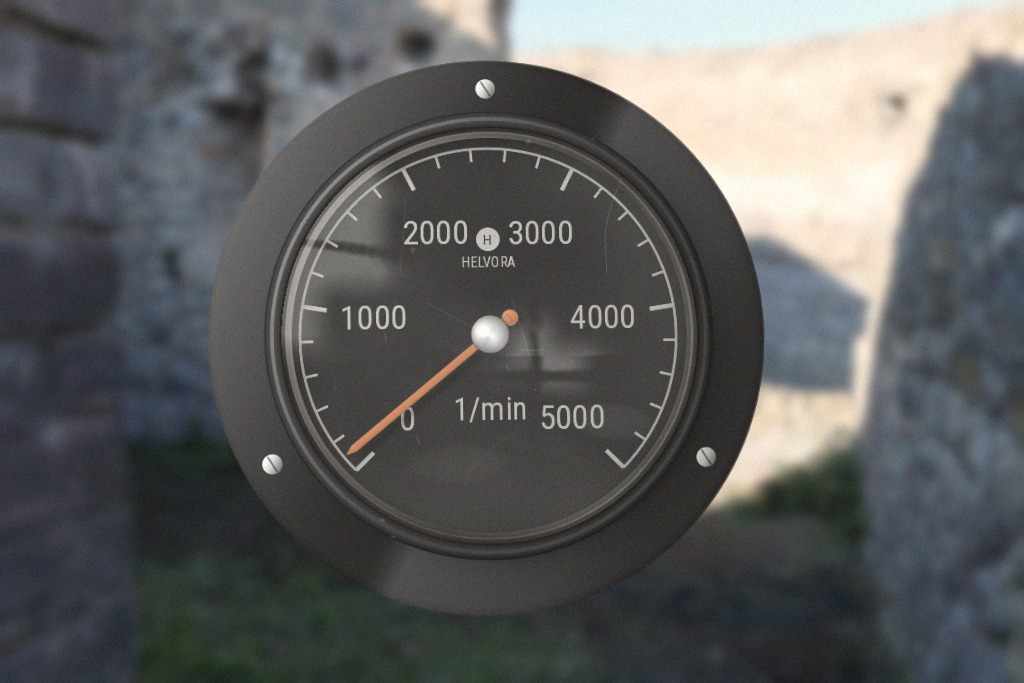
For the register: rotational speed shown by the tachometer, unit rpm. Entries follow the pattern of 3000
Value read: 100
